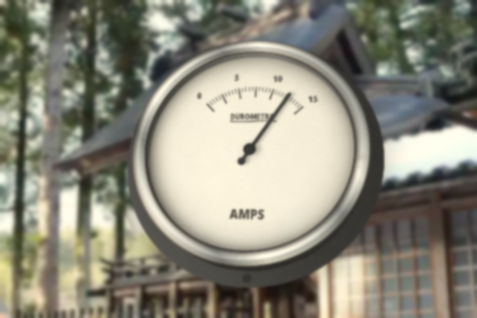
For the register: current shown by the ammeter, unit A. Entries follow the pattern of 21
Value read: 12.5
